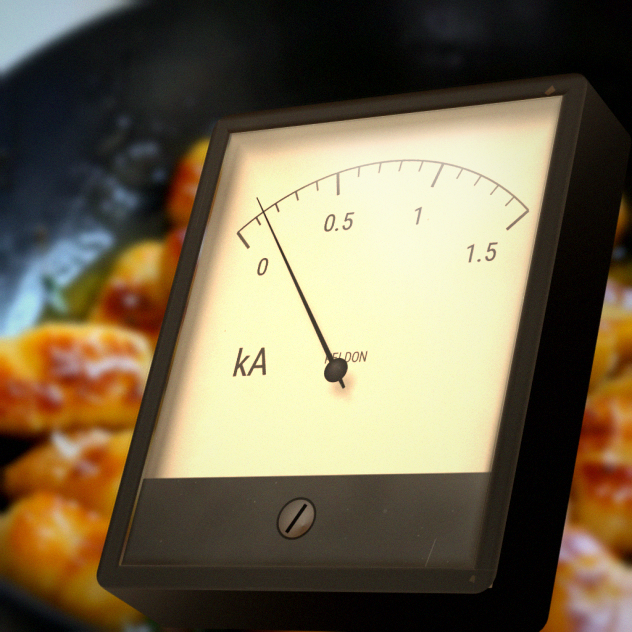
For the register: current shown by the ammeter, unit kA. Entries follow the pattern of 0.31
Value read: 0.15
